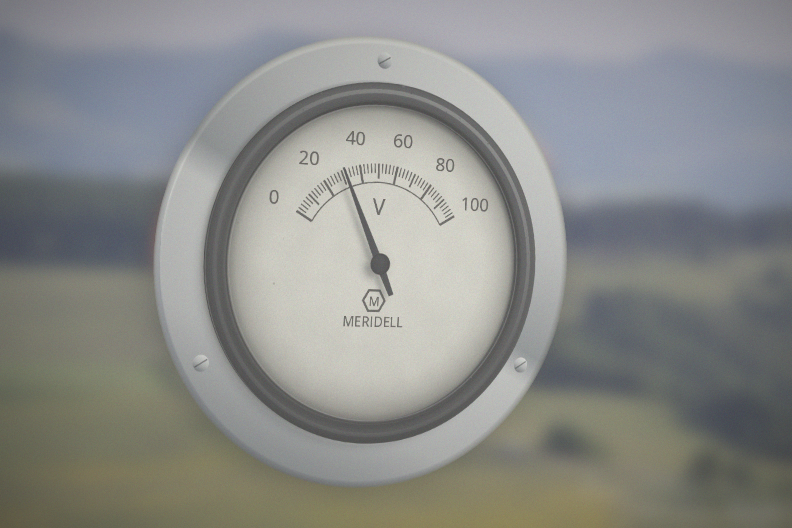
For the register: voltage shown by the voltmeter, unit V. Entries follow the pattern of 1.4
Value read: 30
